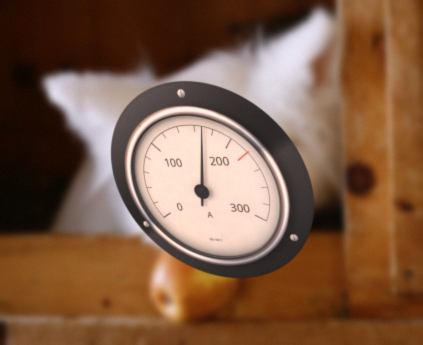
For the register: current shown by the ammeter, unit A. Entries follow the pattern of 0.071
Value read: 170
